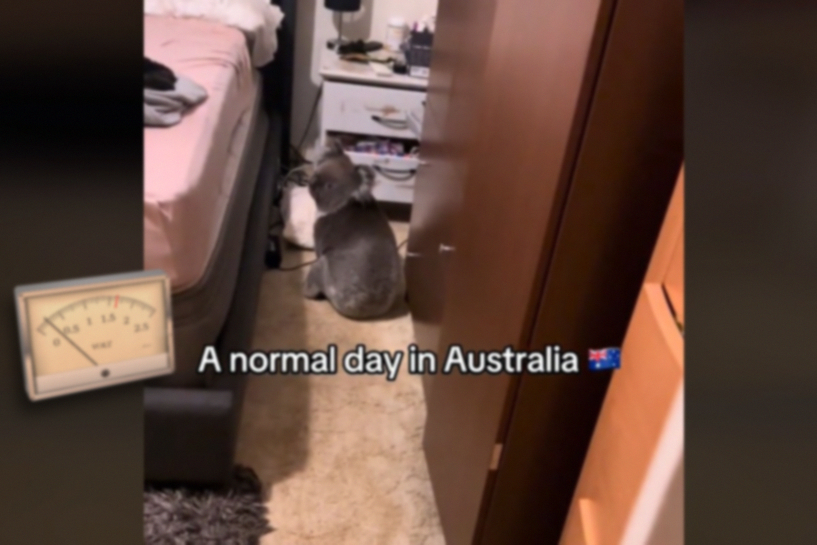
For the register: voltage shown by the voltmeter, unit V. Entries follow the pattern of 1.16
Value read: 0.25
